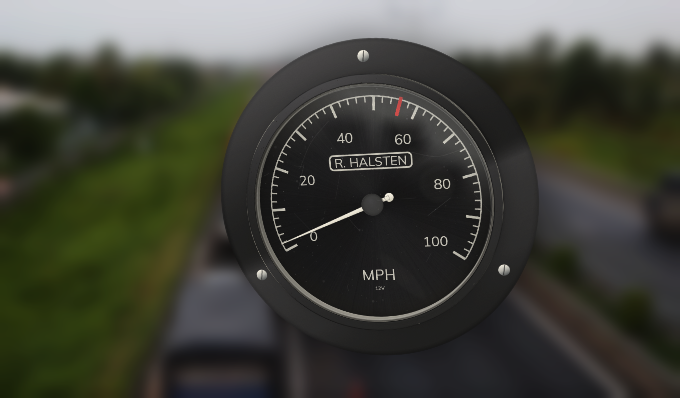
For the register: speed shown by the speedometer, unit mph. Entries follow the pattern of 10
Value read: 2
